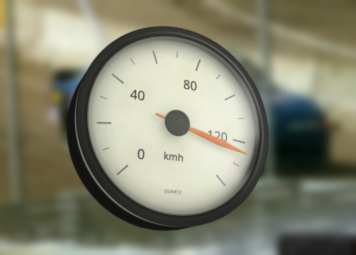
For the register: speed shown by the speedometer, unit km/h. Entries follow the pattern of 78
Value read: 125
